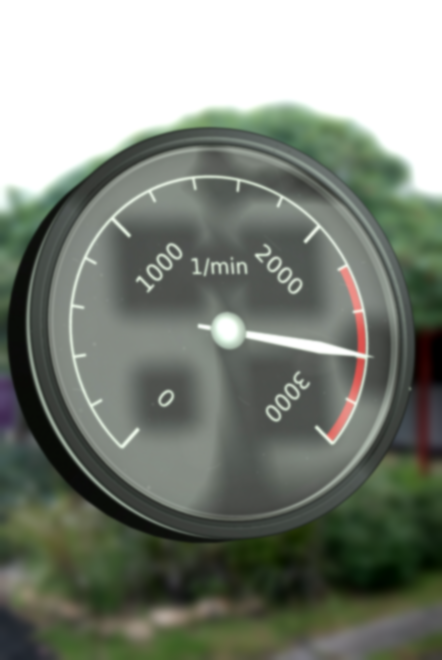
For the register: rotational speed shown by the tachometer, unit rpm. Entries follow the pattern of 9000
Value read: 2600
